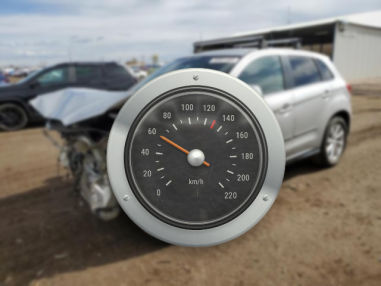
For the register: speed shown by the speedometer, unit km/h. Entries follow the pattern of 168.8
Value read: 60
